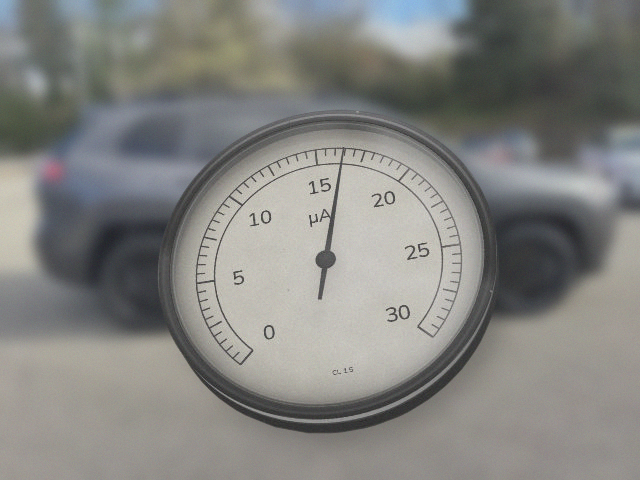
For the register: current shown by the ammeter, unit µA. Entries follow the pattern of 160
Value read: 16.5
